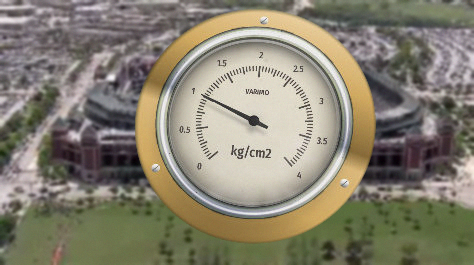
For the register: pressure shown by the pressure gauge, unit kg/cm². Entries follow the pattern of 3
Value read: 1
